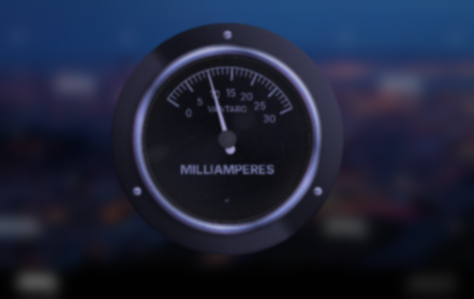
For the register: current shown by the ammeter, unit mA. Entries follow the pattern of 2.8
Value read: 10
